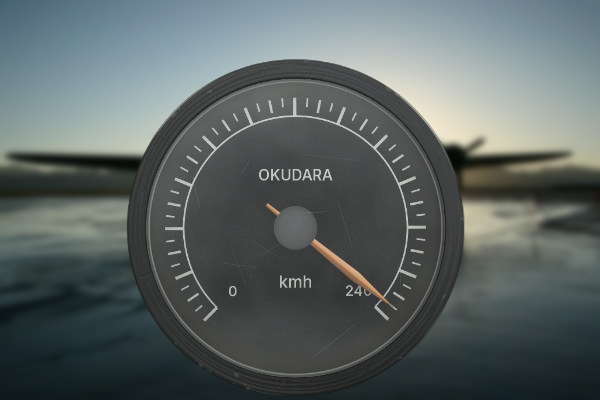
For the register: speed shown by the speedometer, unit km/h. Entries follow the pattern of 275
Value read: 235
